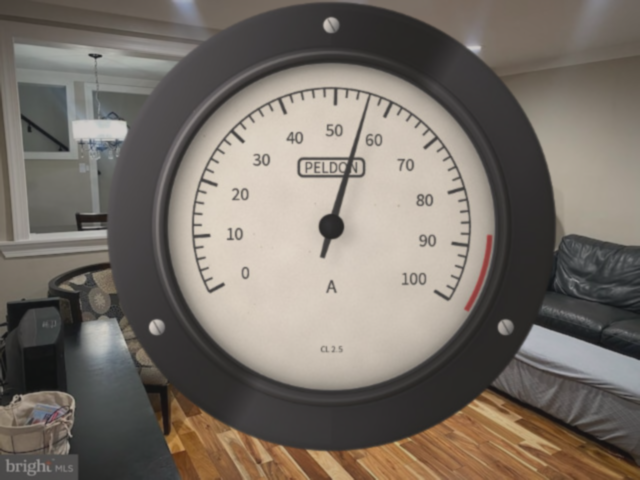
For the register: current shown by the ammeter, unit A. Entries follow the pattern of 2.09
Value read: 56
